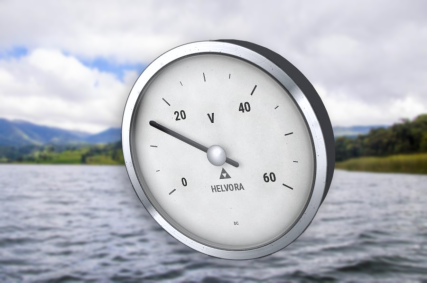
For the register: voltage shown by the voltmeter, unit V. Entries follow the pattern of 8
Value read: 15
